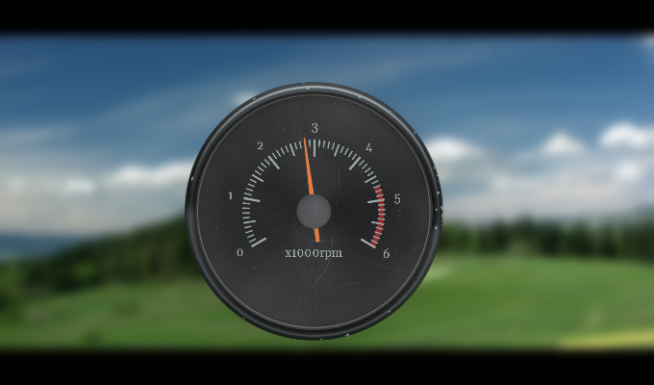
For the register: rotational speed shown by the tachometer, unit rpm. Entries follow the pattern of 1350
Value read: 2800
